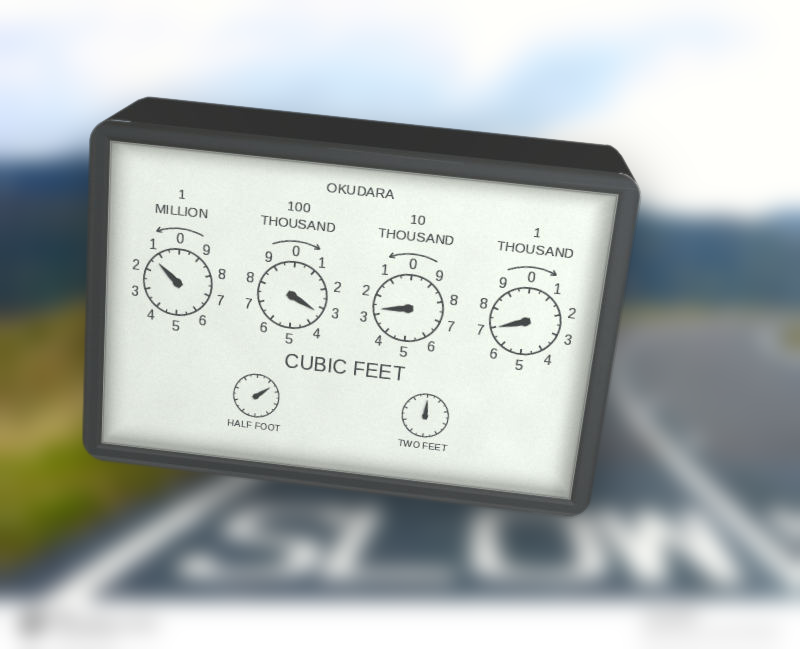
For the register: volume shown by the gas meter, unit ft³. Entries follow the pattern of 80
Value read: 132700
